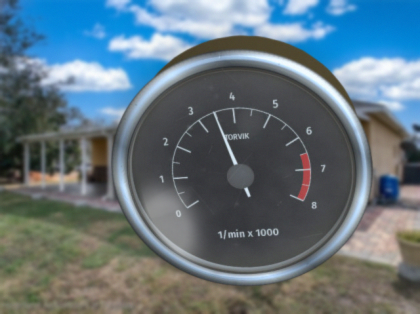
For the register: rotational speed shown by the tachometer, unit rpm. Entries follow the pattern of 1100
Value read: 3500
